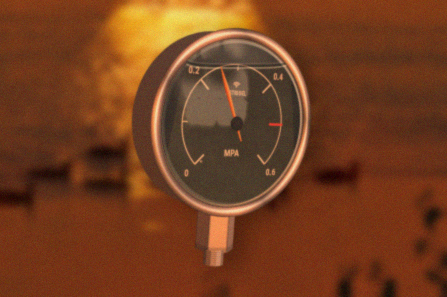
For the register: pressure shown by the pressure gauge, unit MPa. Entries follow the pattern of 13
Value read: 0.25
